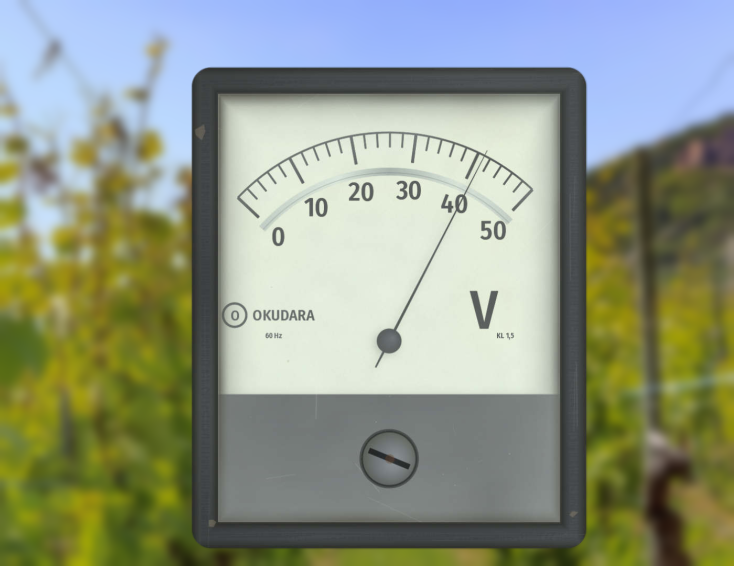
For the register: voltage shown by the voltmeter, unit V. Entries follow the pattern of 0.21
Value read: 41
